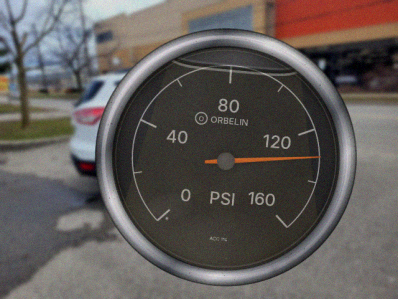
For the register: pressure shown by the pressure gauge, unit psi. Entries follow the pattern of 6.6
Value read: 130
